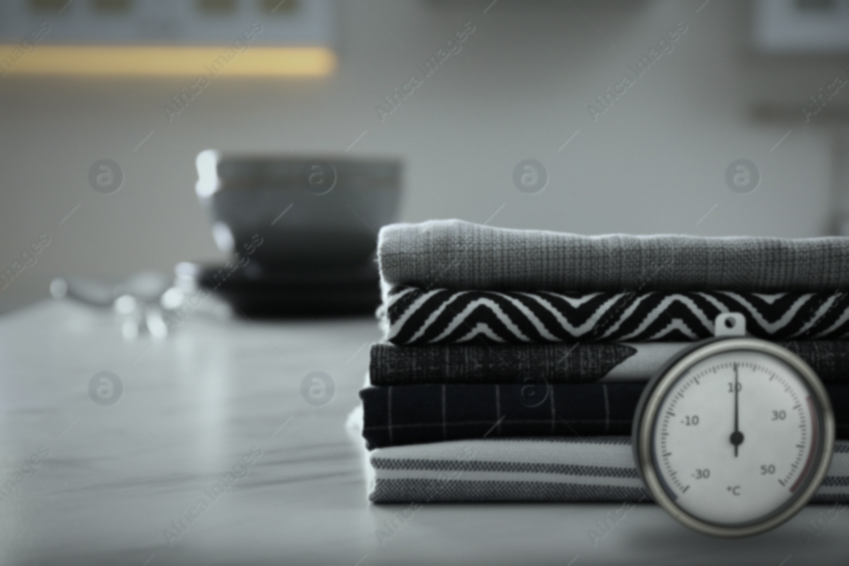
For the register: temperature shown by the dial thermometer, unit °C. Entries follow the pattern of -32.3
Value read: 10
